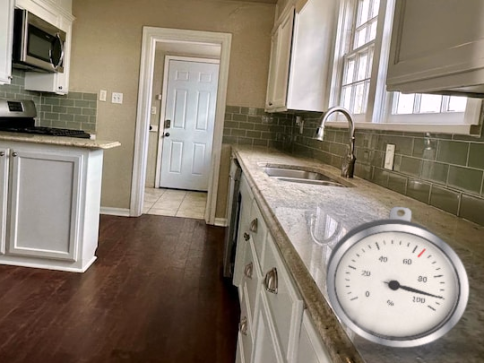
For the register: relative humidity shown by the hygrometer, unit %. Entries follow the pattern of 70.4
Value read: 92
